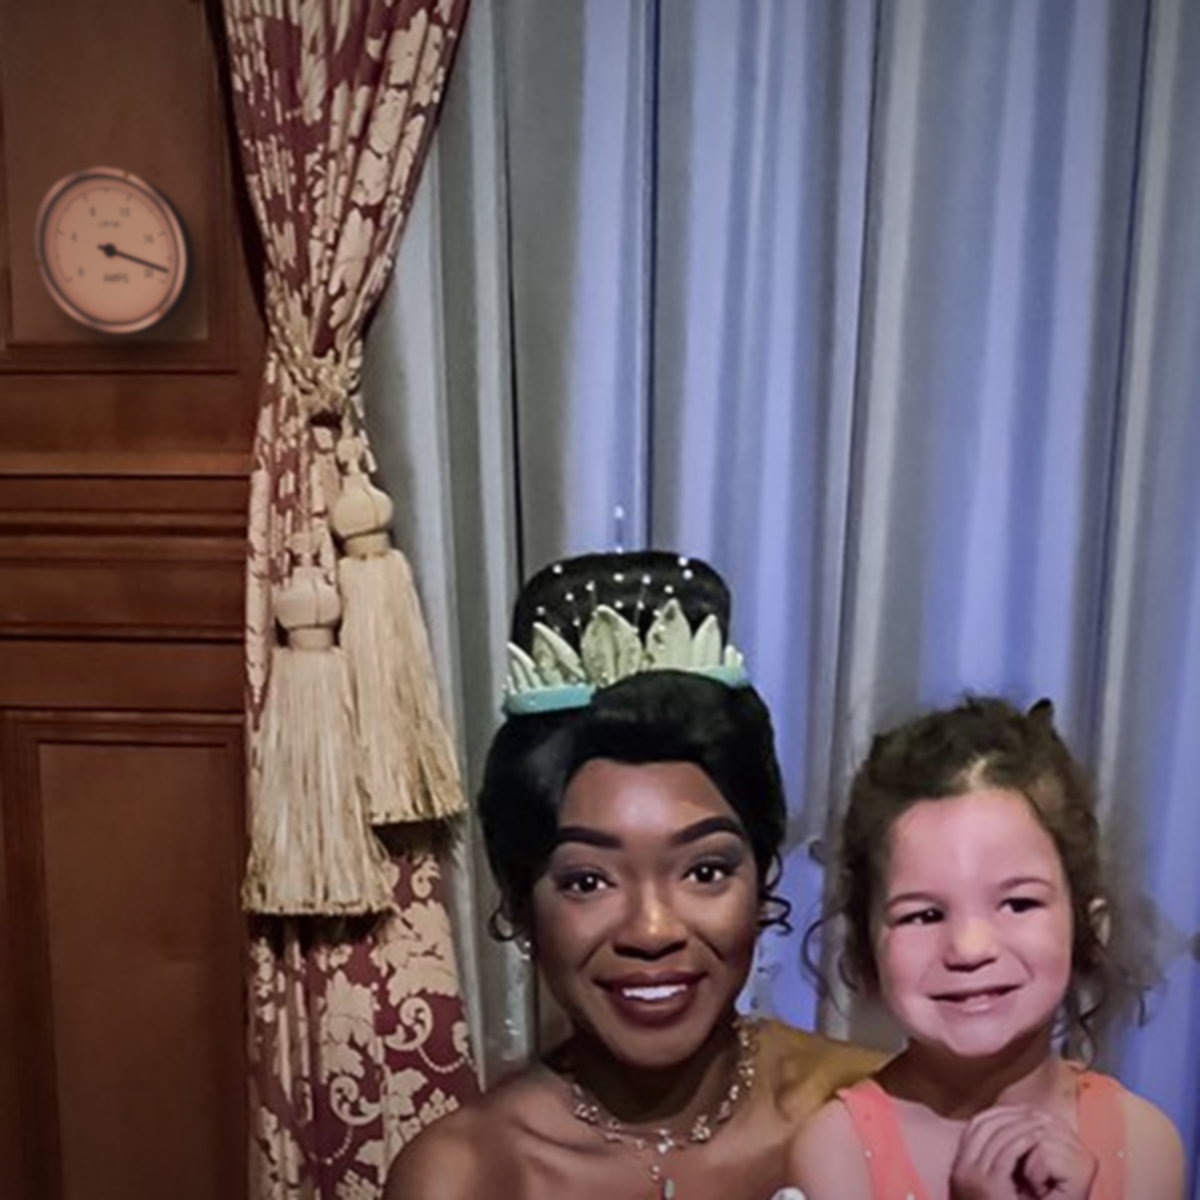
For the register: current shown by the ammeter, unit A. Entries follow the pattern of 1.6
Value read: 19
